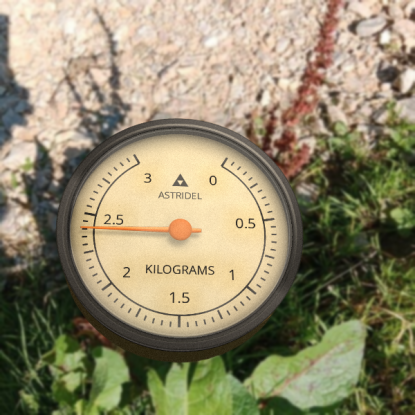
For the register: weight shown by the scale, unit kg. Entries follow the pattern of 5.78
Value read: 2.4
